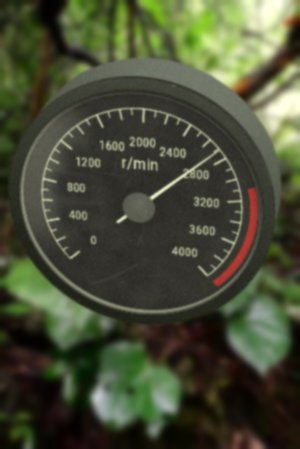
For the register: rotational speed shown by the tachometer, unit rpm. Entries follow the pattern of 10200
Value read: 2700
